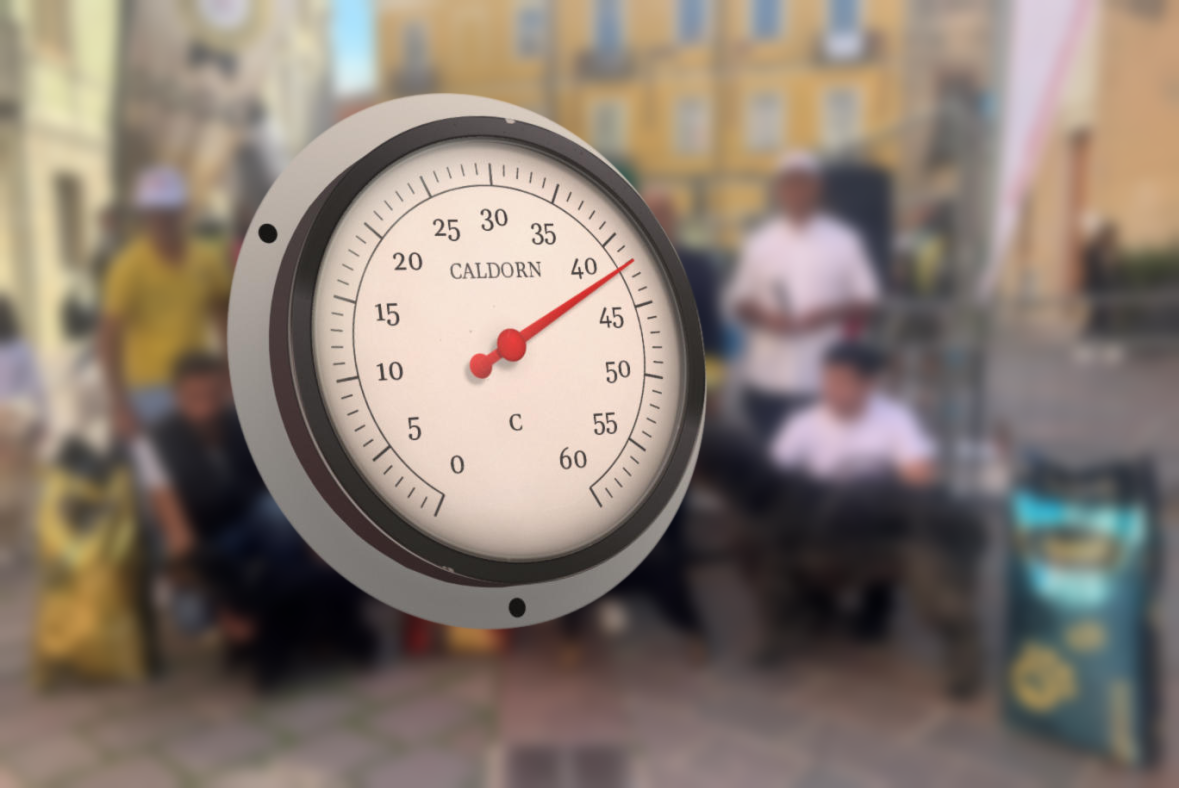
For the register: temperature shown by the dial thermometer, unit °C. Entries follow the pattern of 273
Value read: 42
